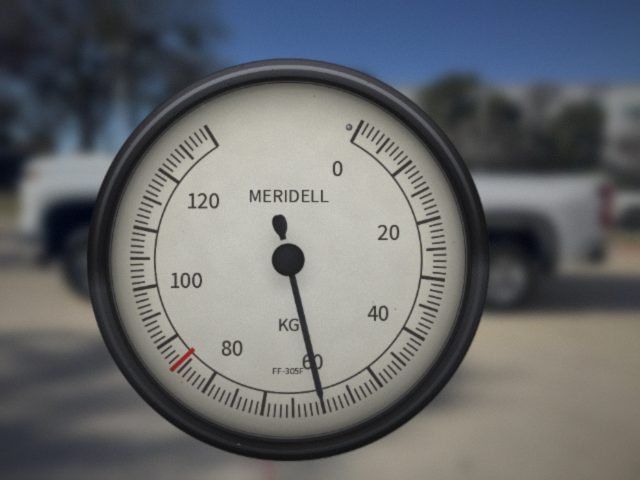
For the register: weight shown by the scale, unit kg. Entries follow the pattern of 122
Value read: 60
